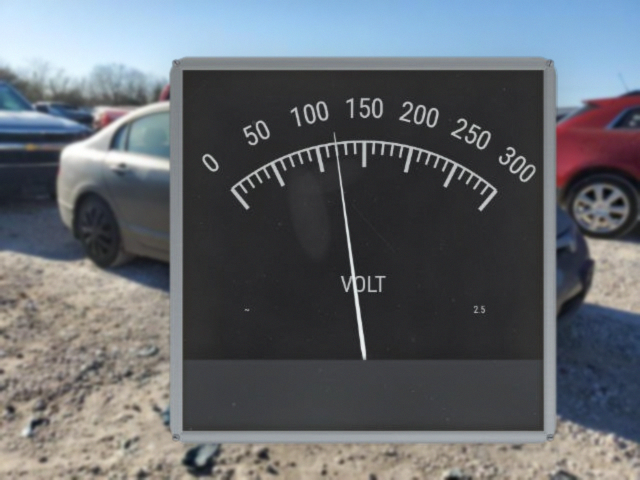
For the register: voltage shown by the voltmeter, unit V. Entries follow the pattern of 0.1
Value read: 120
